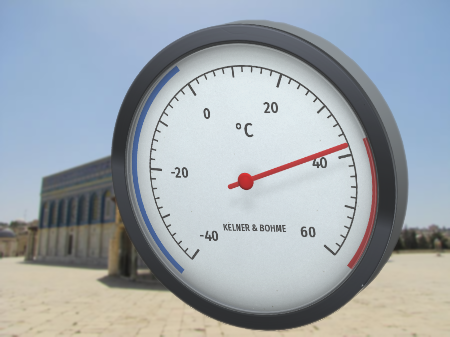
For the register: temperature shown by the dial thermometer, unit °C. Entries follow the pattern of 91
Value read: 38
